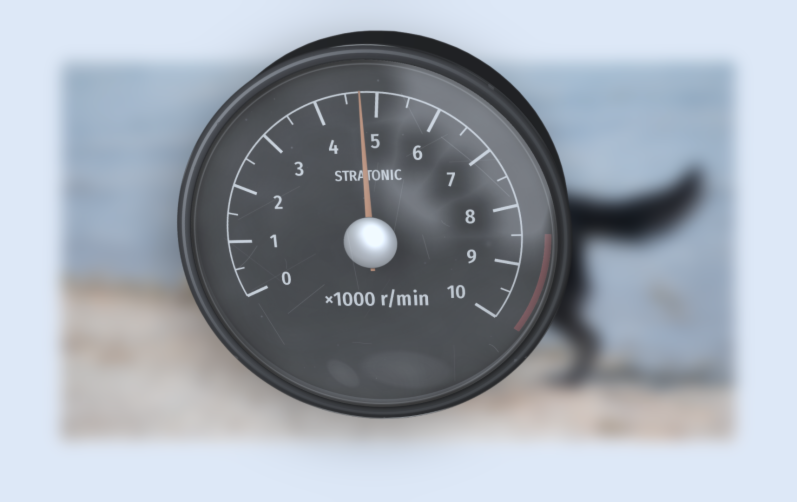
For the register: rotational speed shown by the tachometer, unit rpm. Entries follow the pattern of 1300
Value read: 4750
